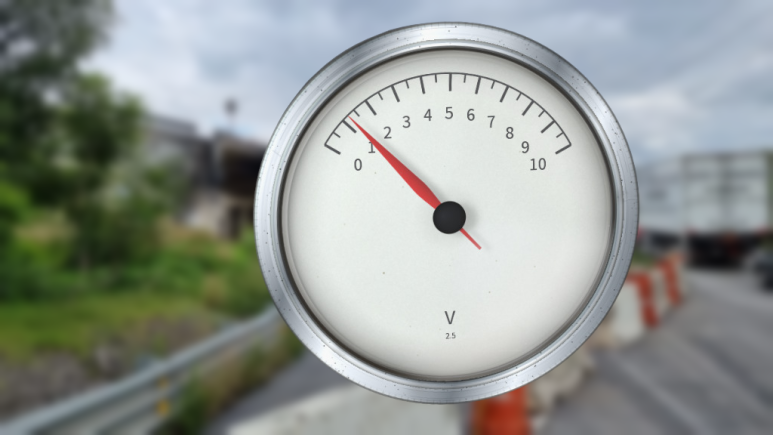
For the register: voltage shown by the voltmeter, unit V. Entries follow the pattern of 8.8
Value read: 1.25
